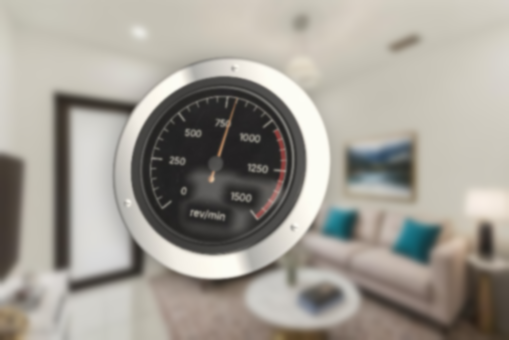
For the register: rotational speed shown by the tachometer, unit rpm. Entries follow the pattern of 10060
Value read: 800
